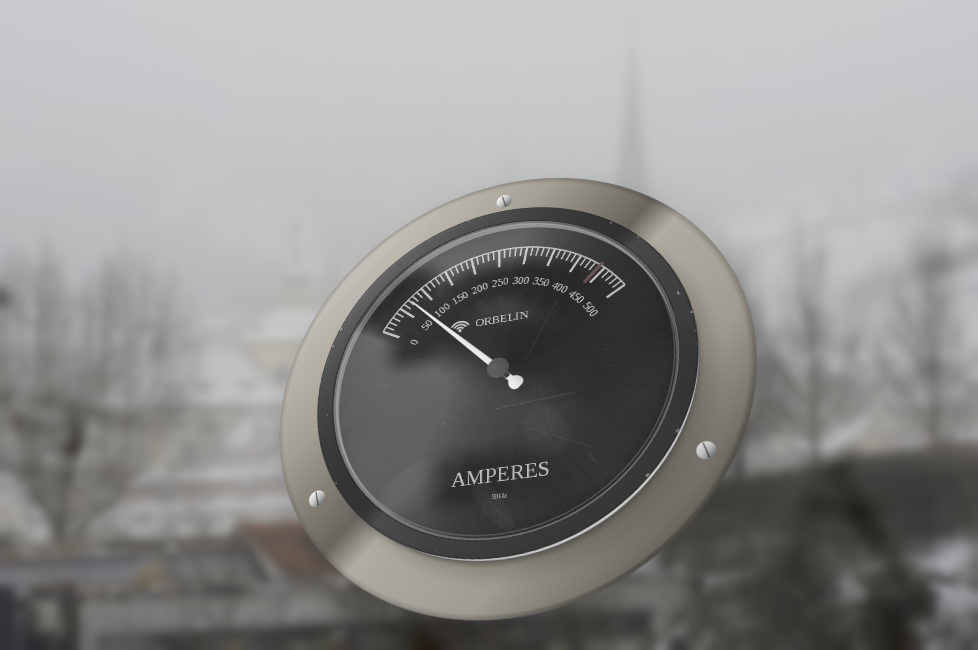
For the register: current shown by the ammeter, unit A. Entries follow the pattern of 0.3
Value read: 70
